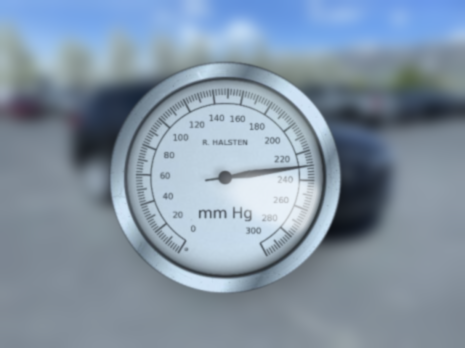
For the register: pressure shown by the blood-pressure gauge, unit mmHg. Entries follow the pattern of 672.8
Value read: 230
